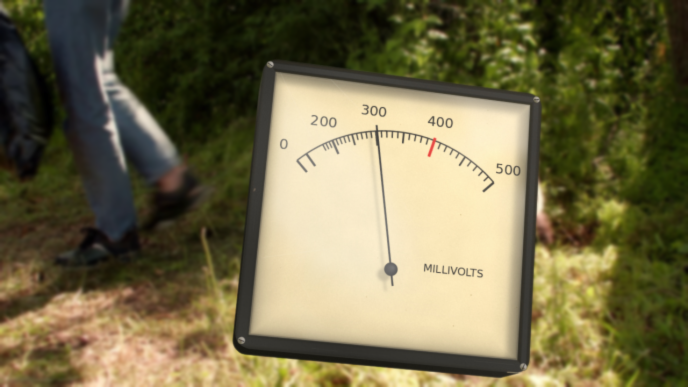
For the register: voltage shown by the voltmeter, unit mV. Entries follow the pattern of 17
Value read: 300
